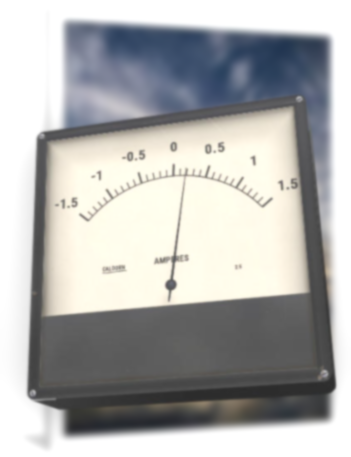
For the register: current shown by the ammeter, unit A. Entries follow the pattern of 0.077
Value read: 0.2
